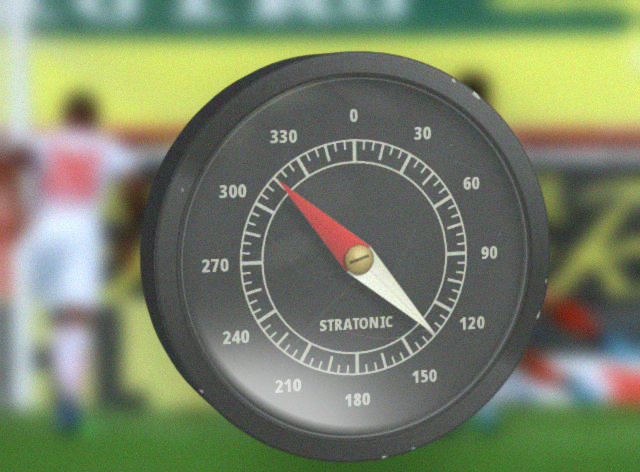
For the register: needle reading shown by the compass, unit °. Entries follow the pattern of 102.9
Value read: 315
